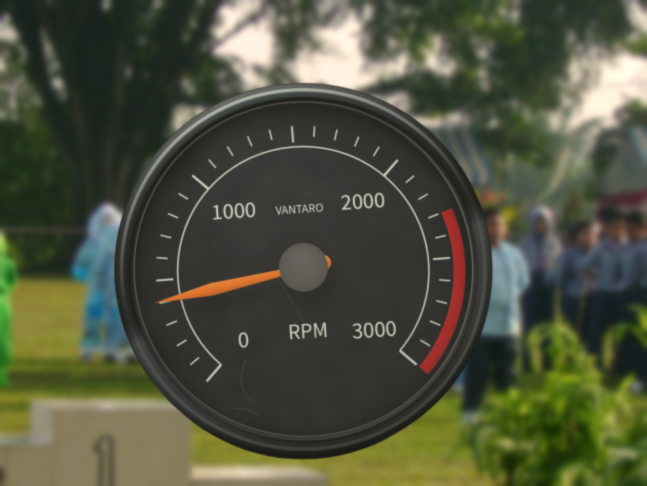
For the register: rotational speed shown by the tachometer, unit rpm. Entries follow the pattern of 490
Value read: 400
